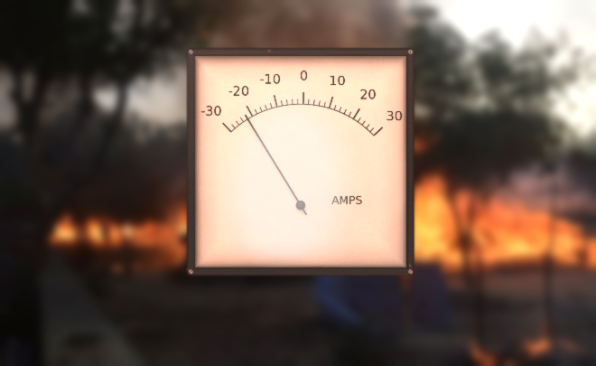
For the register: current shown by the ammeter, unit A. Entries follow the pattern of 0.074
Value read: -22
